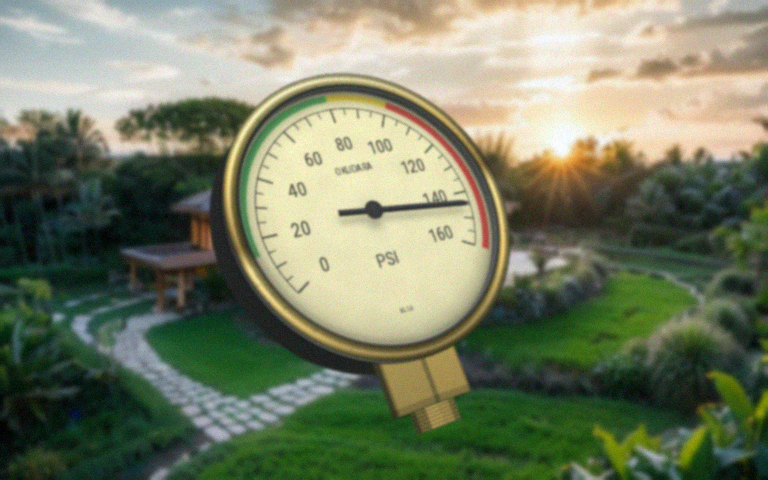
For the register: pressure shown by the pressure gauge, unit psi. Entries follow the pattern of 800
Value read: 145
